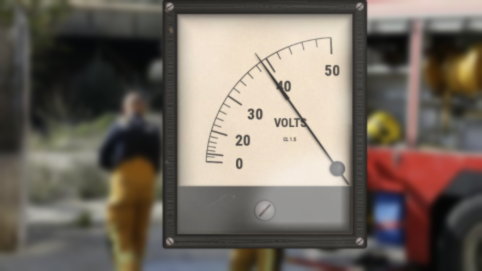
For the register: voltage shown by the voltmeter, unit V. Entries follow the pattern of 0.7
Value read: 39
